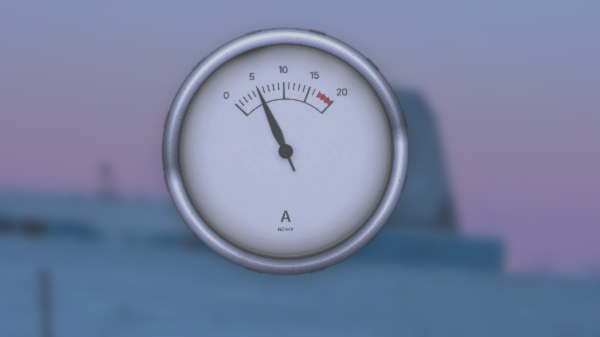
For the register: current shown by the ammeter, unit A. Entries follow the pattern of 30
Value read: 5
